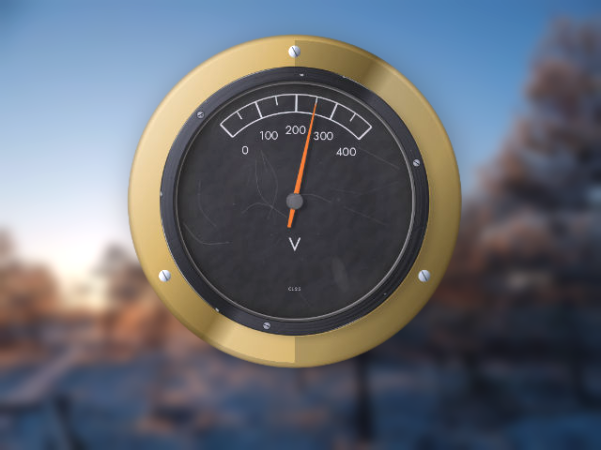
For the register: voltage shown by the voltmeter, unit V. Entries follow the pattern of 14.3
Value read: 250
